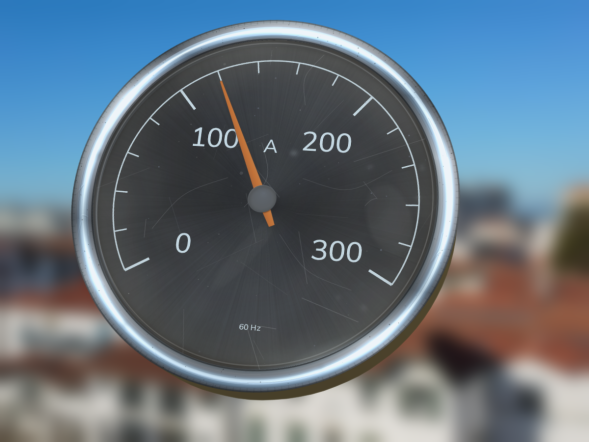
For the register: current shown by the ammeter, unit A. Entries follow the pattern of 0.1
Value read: 120
